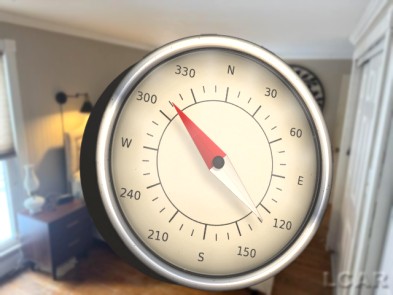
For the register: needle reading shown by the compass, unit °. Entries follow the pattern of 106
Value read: 310
